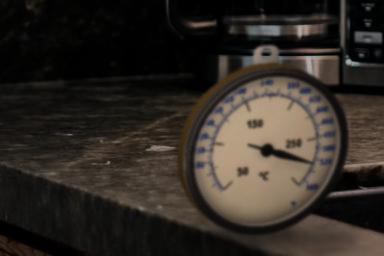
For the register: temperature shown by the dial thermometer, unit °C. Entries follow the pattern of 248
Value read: 275
